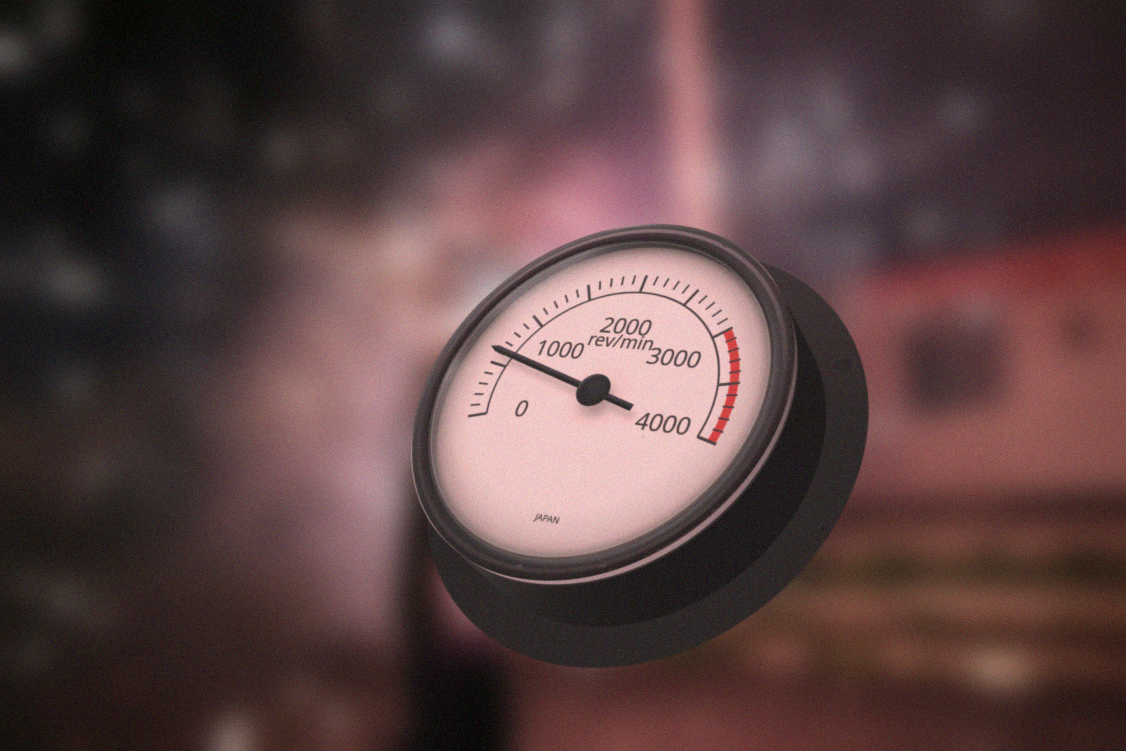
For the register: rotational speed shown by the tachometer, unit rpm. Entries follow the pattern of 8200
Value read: 600
